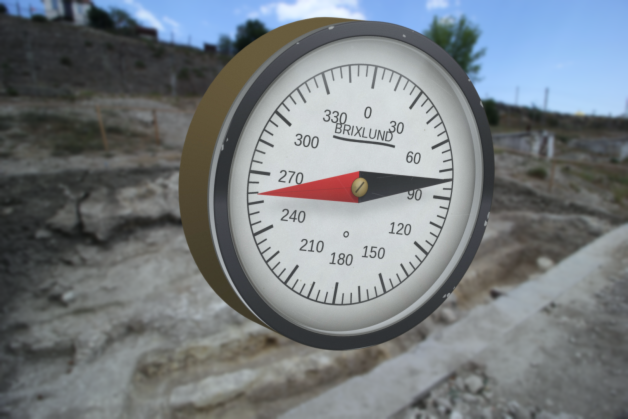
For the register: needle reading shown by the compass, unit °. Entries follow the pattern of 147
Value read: 260
